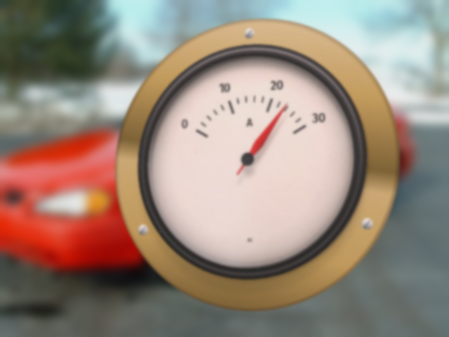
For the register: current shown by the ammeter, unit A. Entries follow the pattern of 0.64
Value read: 24
